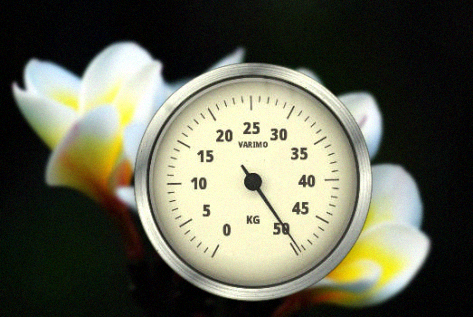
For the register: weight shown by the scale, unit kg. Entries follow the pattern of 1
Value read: 49.5
